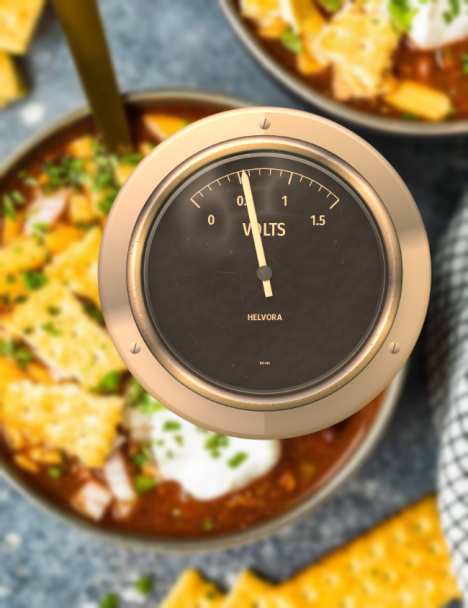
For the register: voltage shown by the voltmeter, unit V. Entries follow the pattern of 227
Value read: 0.55
